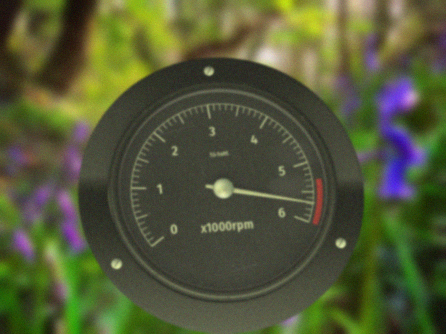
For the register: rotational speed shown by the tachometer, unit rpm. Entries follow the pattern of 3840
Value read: 5700
